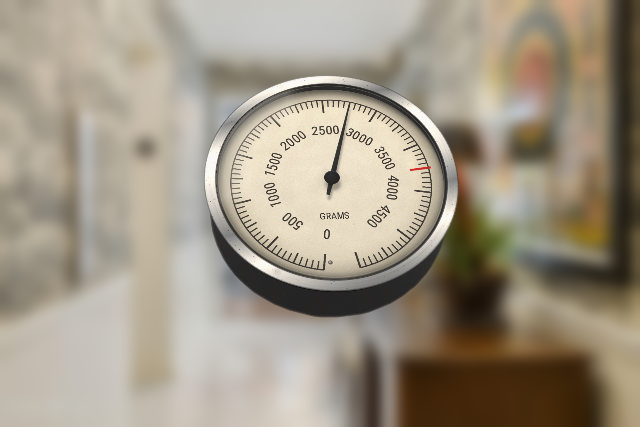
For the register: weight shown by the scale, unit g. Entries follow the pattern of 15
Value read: 2750
